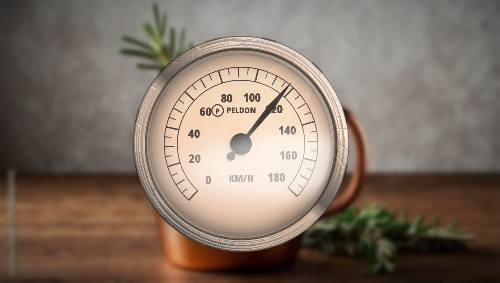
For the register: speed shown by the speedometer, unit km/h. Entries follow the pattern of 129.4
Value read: 117.5
